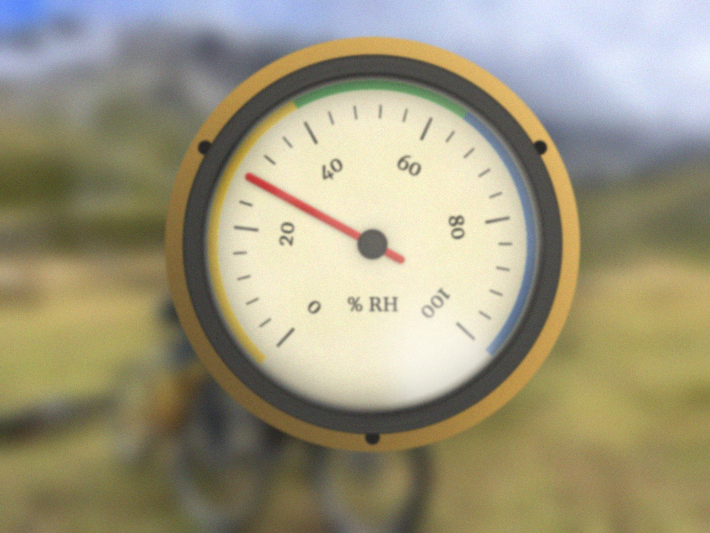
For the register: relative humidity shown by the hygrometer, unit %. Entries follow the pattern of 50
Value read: 28
